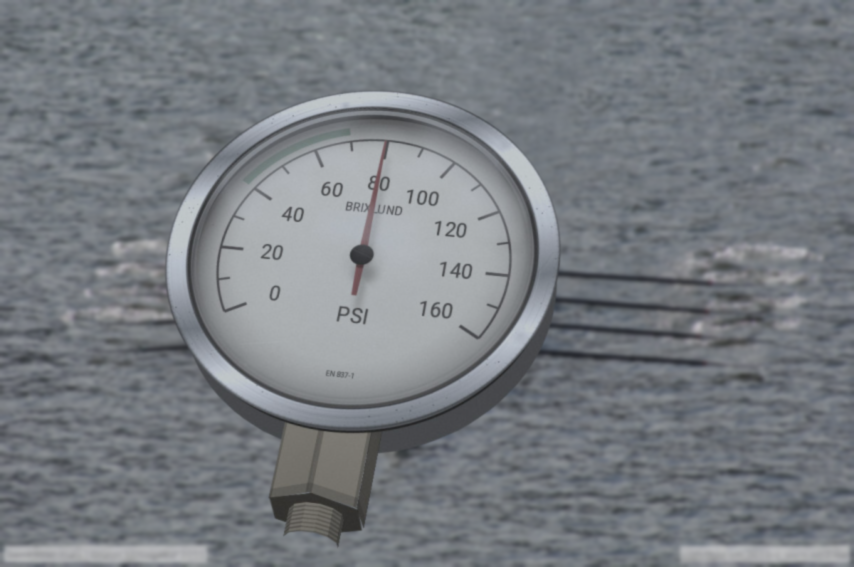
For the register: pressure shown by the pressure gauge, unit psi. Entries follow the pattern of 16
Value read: 80
